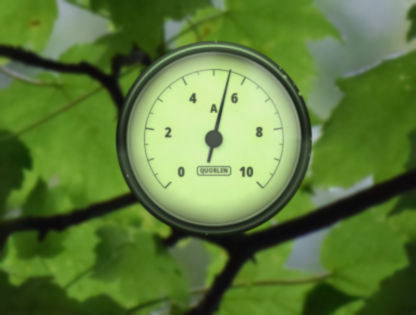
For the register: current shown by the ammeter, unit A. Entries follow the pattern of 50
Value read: 5.5
